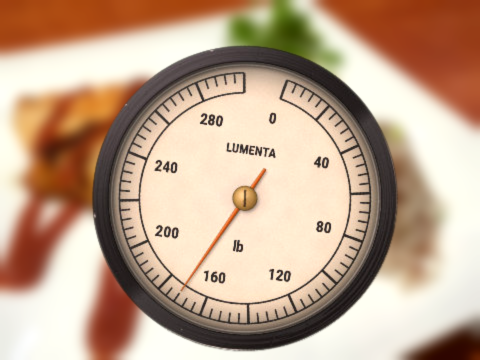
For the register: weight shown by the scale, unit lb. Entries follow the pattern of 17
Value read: 172
